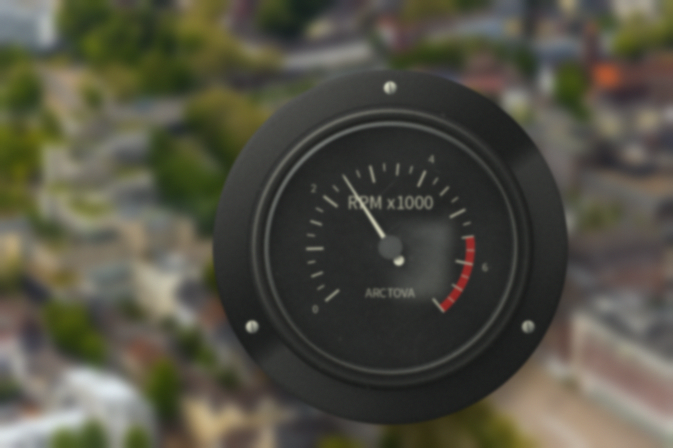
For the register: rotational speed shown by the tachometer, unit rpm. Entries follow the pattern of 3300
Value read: 2500
